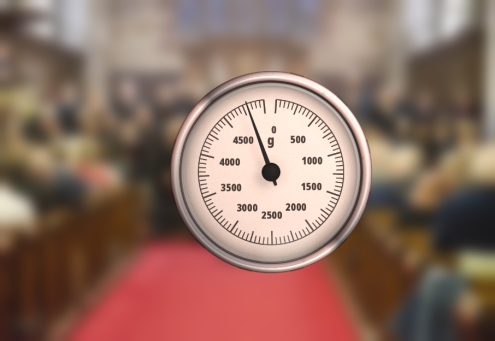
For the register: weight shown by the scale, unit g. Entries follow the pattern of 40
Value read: 4800
